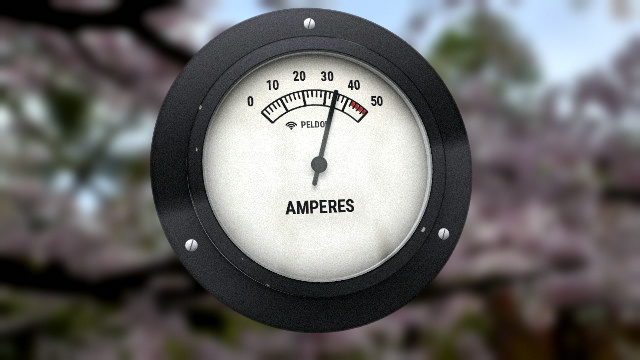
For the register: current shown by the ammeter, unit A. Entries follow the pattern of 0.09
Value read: 34
